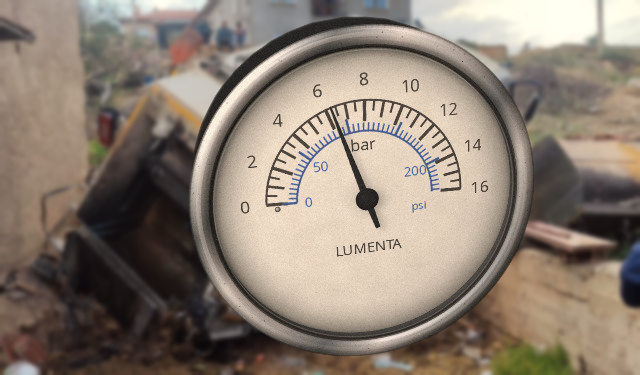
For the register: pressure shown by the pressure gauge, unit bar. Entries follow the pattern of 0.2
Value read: 6.25
